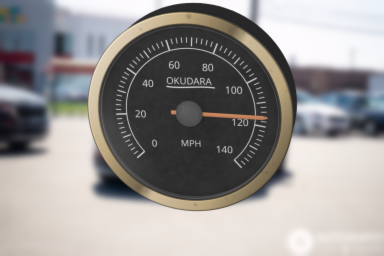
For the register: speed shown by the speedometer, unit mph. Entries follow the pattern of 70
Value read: 116
